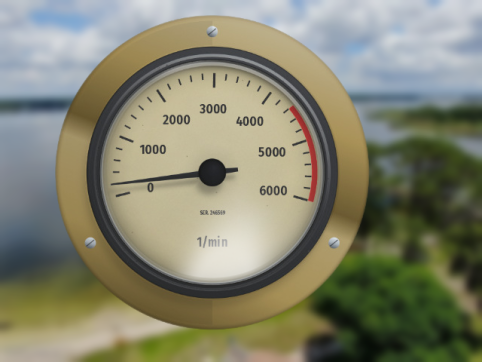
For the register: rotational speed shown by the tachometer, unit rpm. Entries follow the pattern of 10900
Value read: 200
